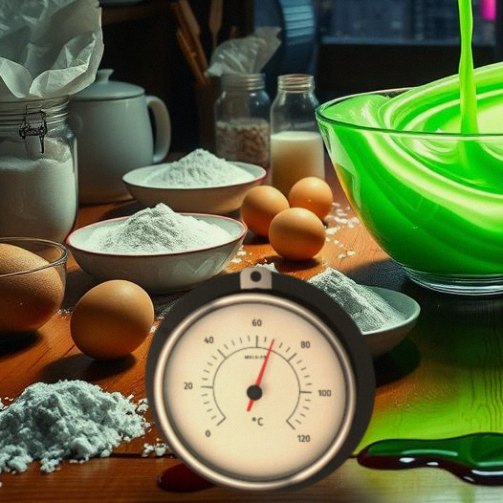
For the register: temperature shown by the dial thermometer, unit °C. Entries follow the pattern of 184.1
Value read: 68
